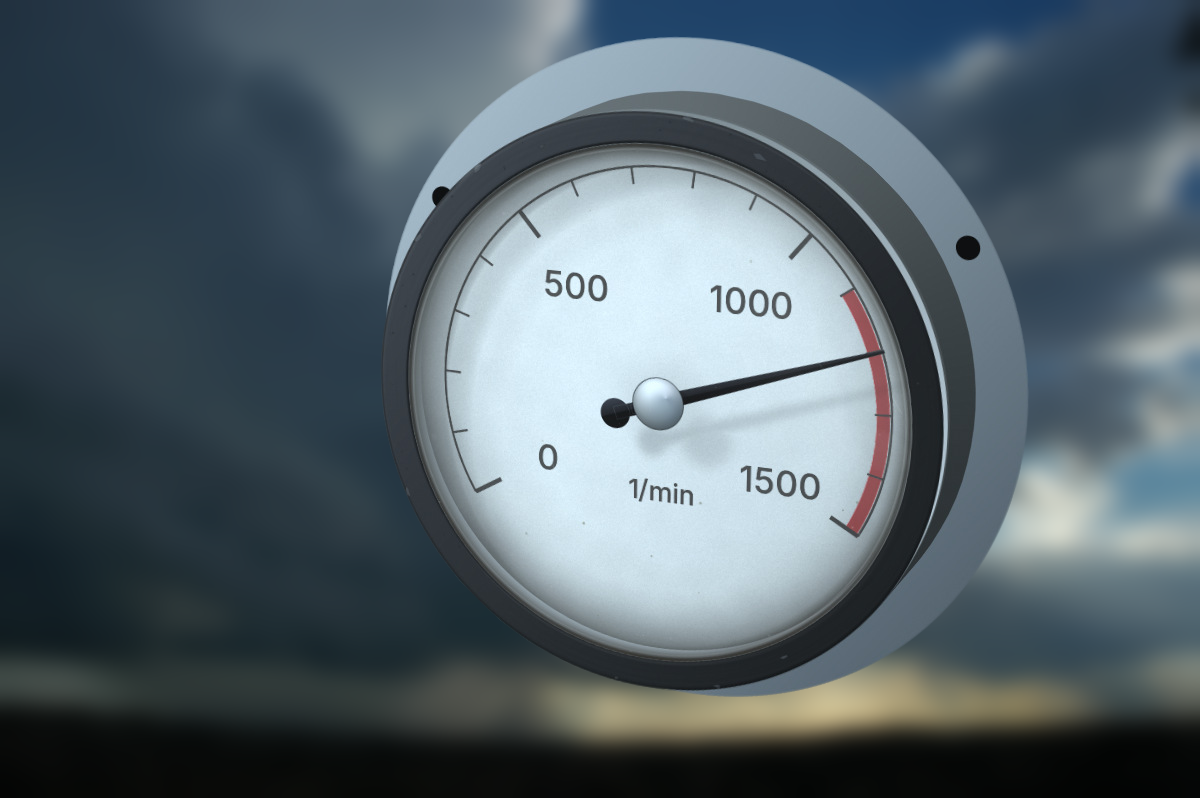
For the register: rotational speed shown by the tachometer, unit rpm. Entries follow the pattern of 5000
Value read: 1200
